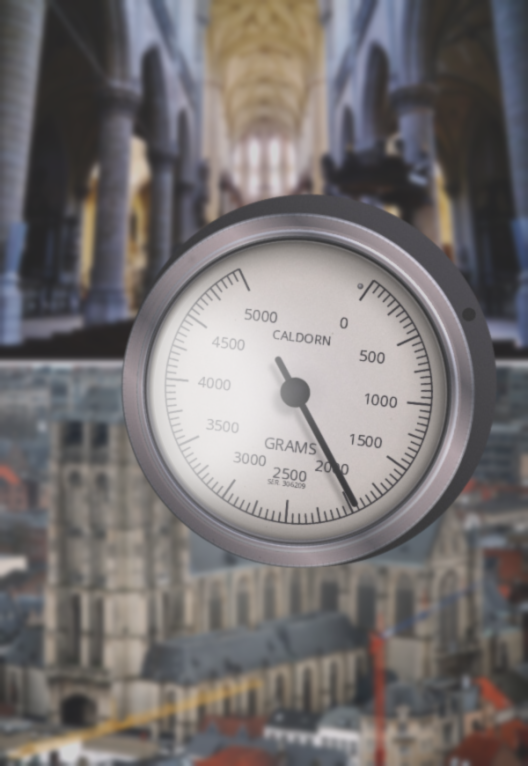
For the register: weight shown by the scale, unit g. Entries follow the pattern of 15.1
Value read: 1950
